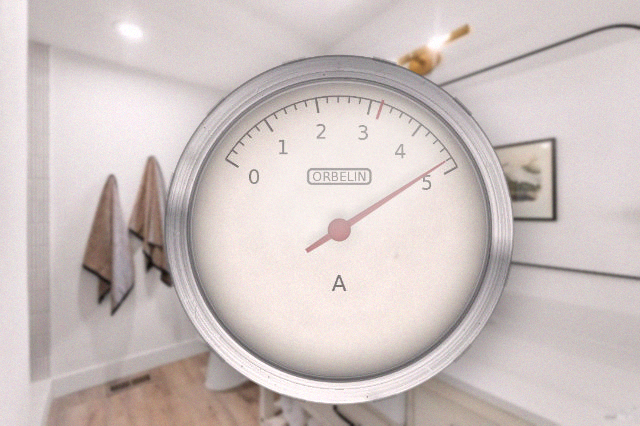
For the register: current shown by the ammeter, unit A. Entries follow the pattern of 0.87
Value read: 4.8
